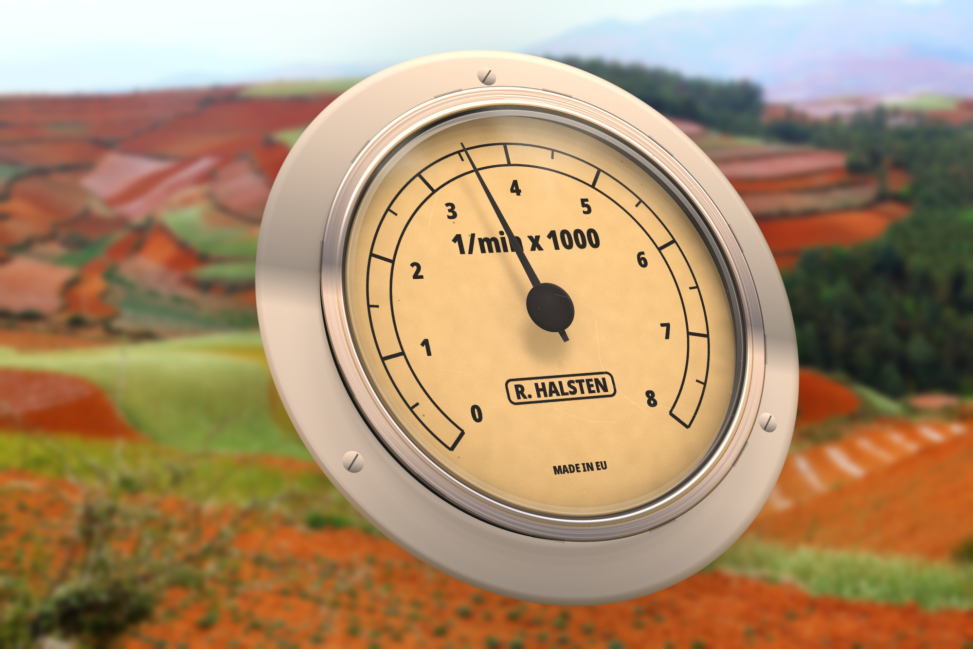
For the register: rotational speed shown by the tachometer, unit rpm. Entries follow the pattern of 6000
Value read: 3500
